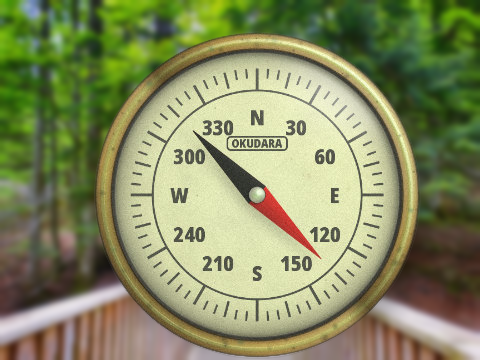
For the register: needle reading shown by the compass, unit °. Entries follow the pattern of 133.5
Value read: 135
